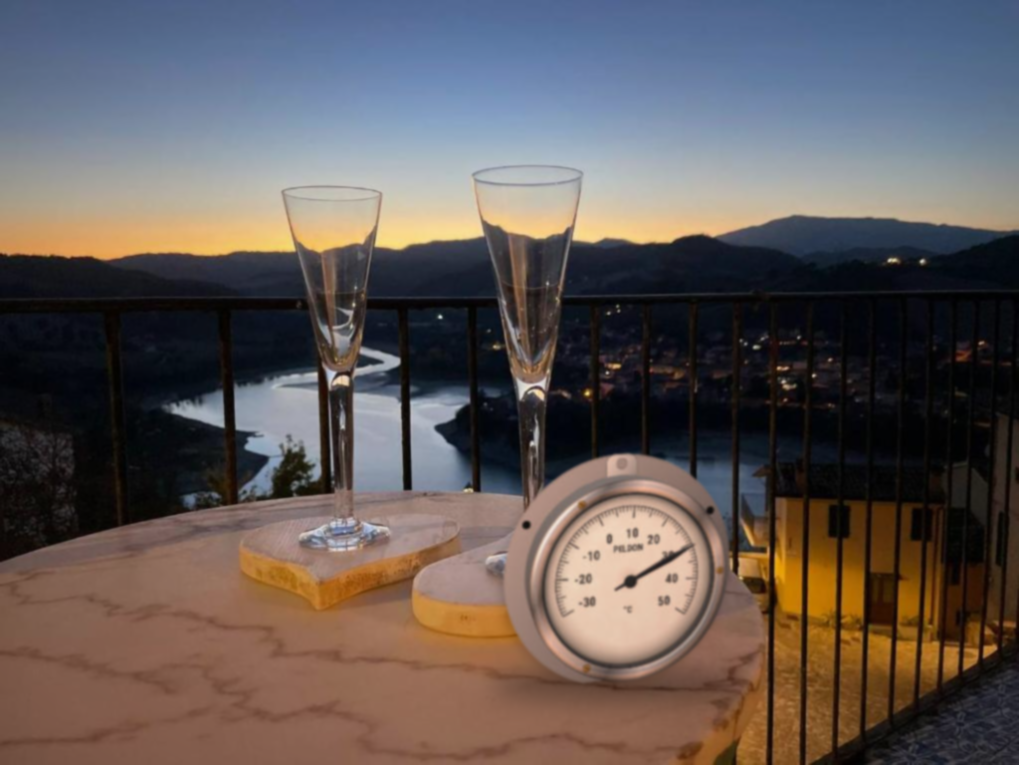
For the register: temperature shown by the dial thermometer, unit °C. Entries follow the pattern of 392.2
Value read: 30
